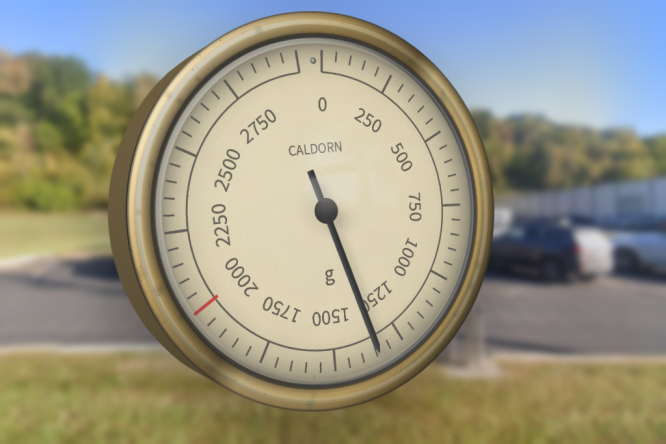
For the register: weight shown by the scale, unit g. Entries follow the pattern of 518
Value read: 1350
